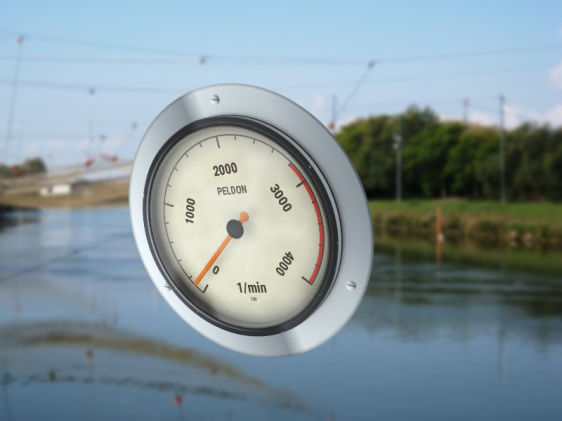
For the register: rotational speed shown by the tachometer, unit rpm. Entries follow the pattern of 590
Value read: 100
